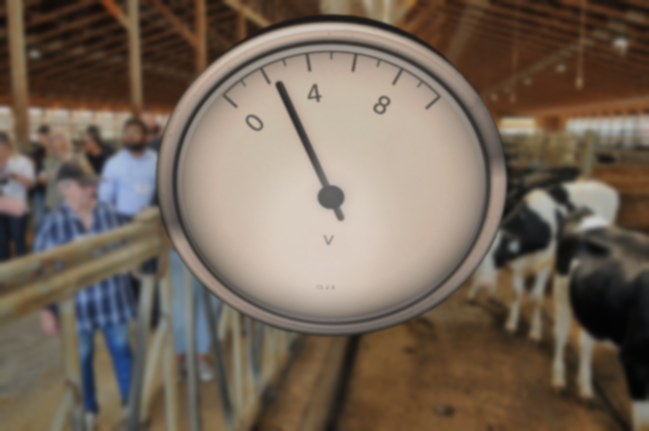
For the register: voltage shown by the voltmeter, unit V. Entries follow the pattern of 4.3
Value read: 2.5
